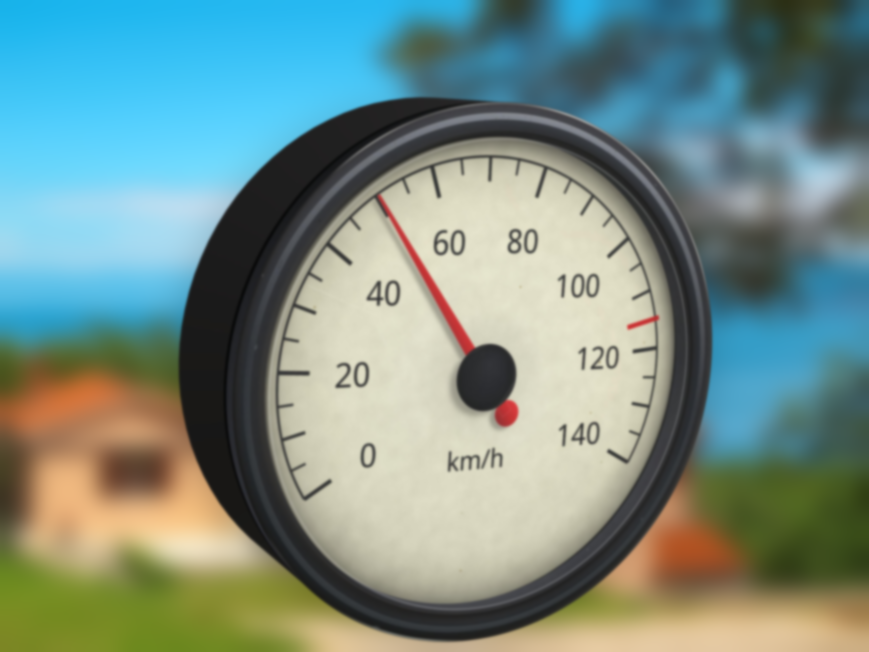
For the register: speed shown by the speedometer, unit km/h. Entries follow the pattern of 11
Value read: 50
